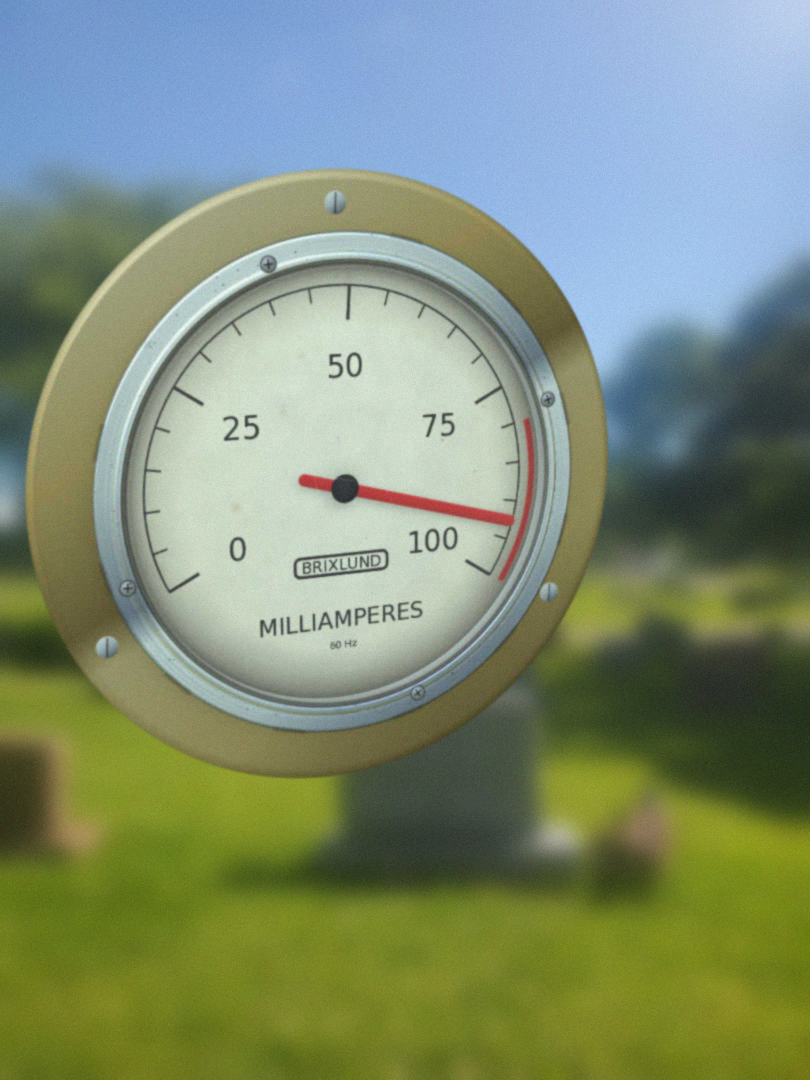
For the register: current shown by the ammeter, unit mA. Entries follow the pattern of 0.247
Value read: 92.5
